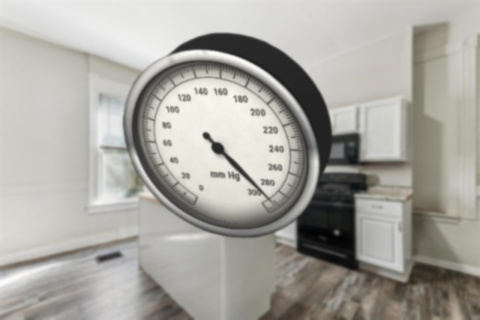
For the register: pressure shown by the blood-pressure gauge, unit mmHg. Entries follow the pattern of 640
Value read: 290
